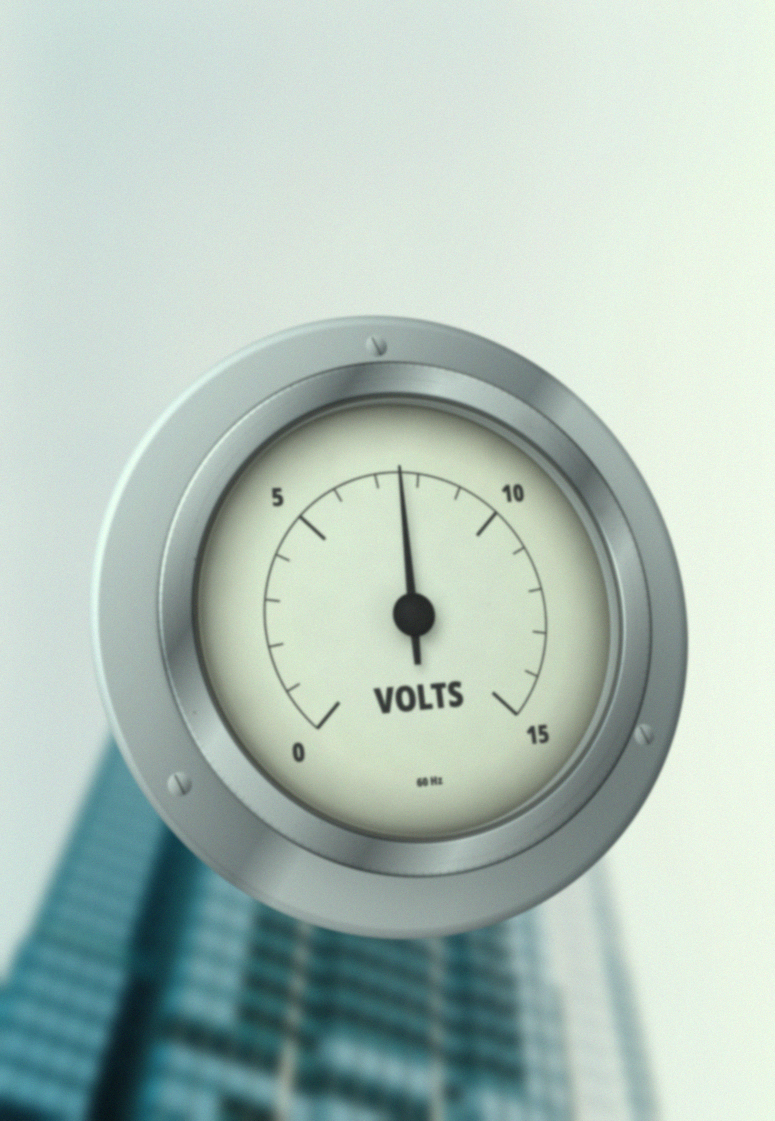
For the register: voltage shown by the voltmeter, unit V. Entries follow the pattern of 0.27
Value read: 7.5
